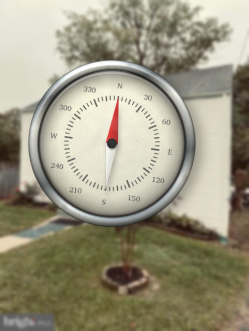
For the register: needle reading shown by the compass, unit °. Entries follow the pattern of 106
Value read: 0
